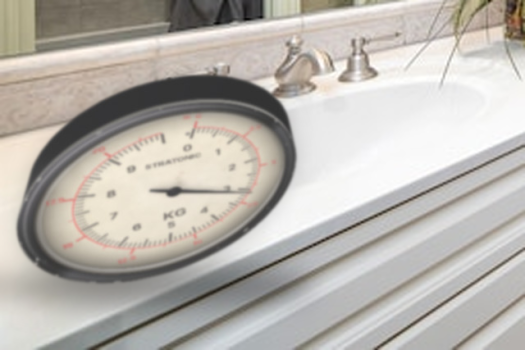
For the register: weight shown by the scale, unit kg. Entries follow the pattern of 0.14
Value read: 3
